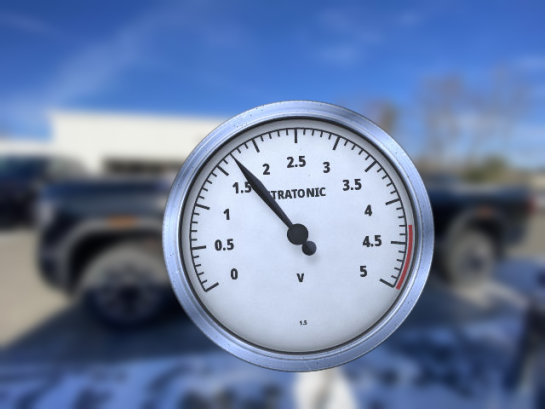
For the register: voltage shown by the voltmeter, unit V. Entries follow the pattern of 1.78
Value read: 1.7
